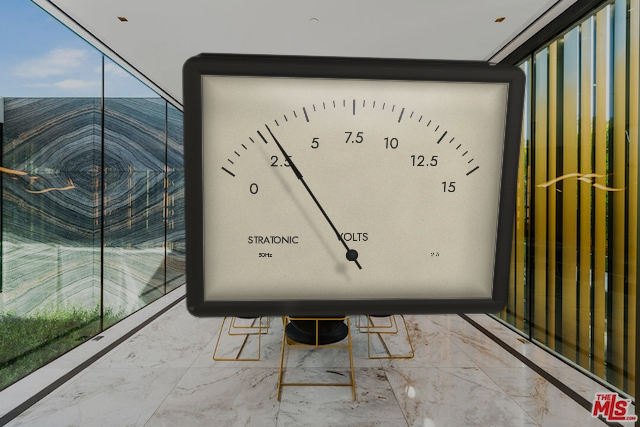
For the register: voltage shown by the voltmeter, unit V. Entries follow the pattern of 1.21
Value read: 3
